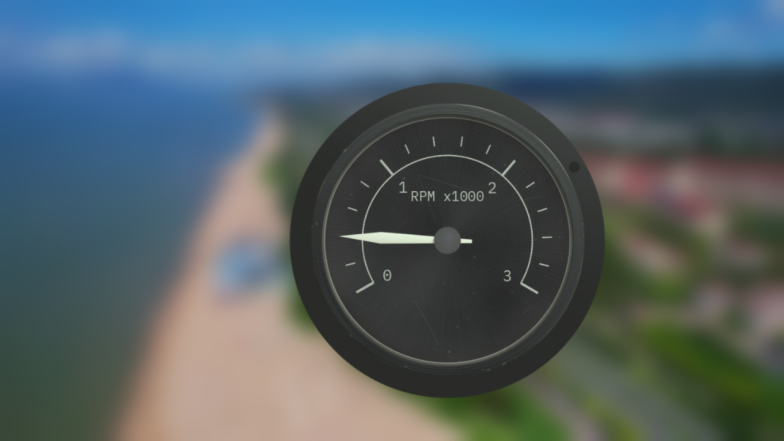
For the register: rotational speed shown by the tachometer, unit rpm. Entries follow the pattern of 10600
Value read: 400
